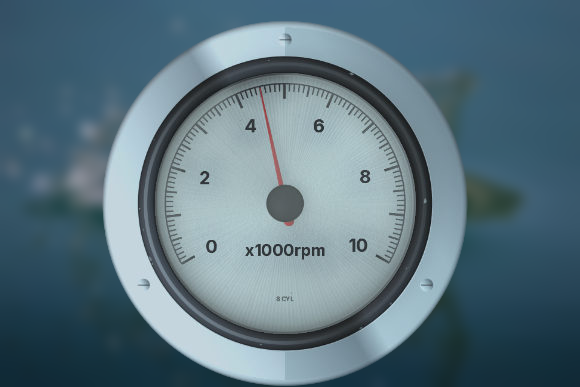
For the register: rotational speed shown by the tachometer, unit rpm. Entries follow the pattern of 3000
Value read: 4500
